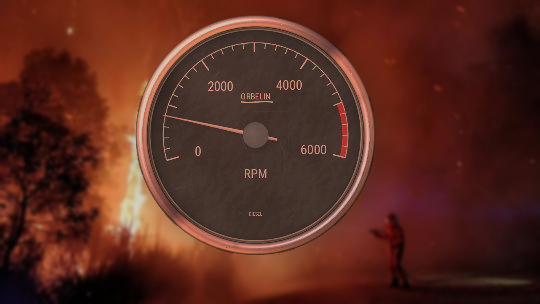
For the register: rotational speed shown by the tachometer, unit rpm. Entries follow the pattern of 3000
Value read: 800
